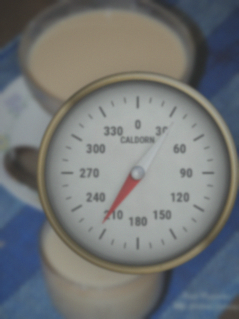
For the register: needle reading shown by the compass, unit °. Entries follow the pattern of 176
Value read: 215
